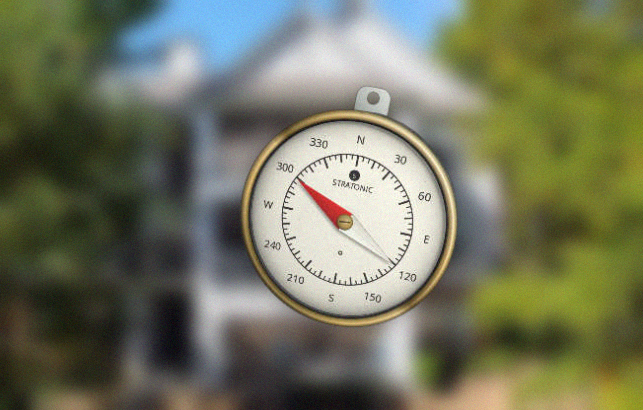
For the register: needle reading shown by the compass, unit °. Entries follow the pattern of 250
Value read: 300
